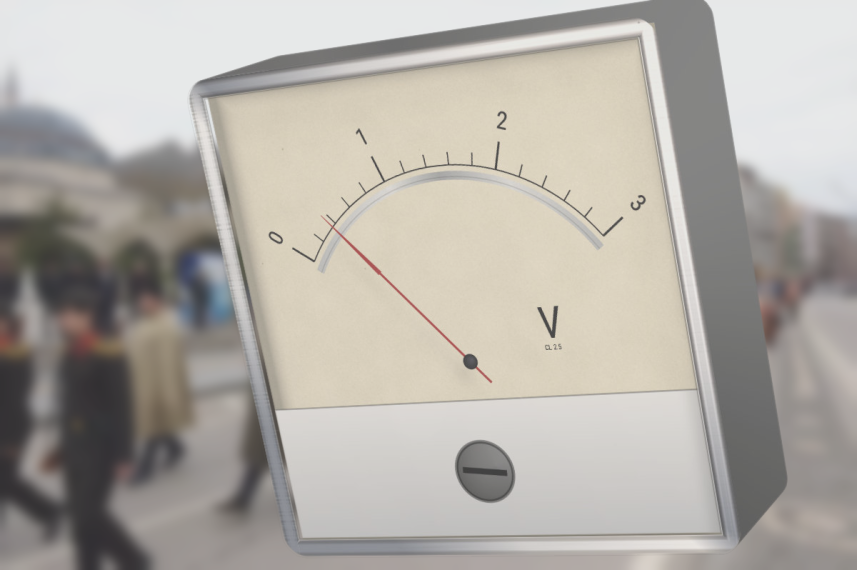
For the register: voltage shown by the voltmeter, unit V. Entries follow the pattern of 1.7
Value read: 0.4
